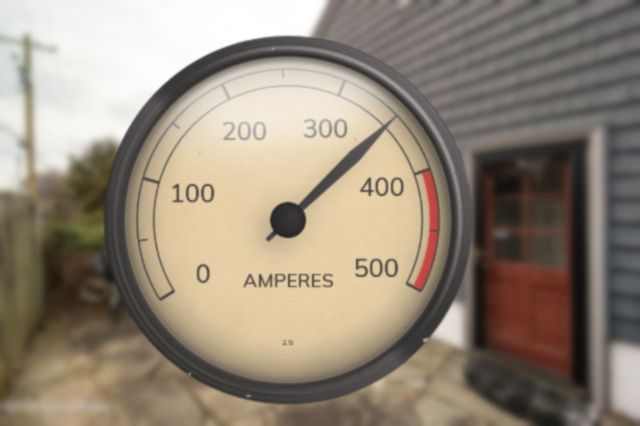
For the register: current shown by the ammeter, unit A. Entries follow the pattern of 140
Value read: 350
